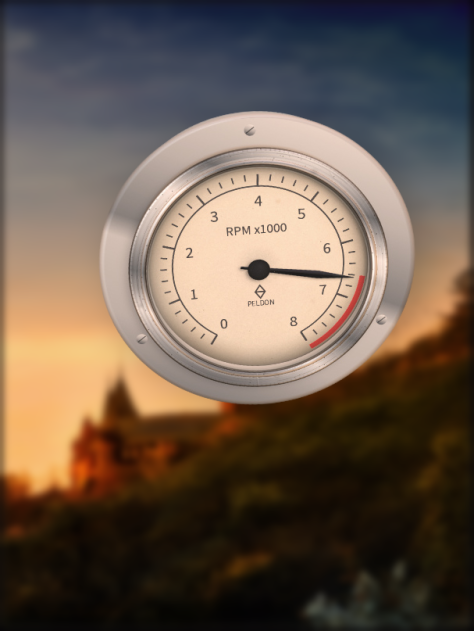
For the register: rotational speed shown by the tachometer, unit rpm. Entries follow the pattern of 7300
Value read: 6600
